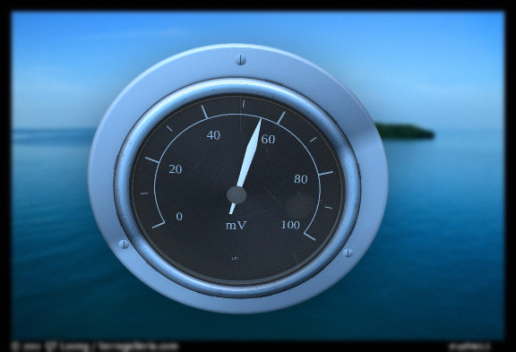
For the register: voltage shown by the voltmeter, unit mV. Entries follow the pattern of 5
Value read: 55
